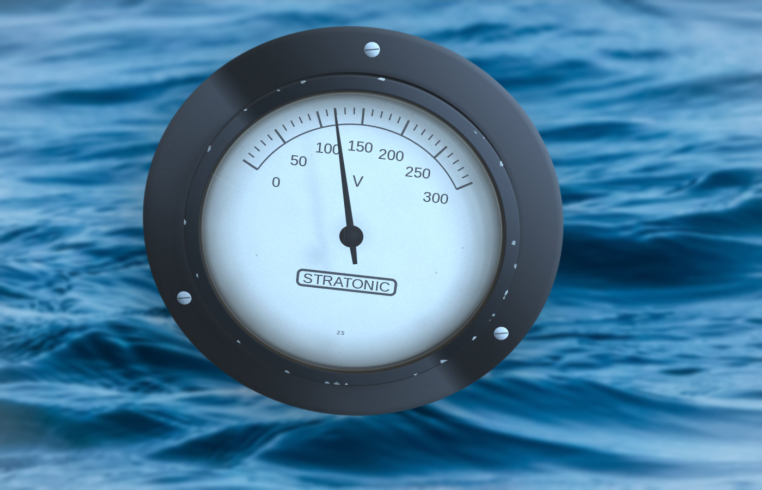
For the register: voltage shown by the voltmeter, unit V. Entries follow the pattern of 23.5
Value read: 120
